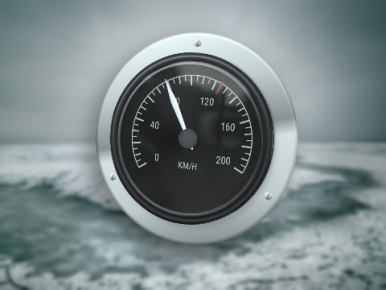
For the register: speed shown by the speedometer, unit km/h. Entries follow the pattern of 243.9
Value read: 80
